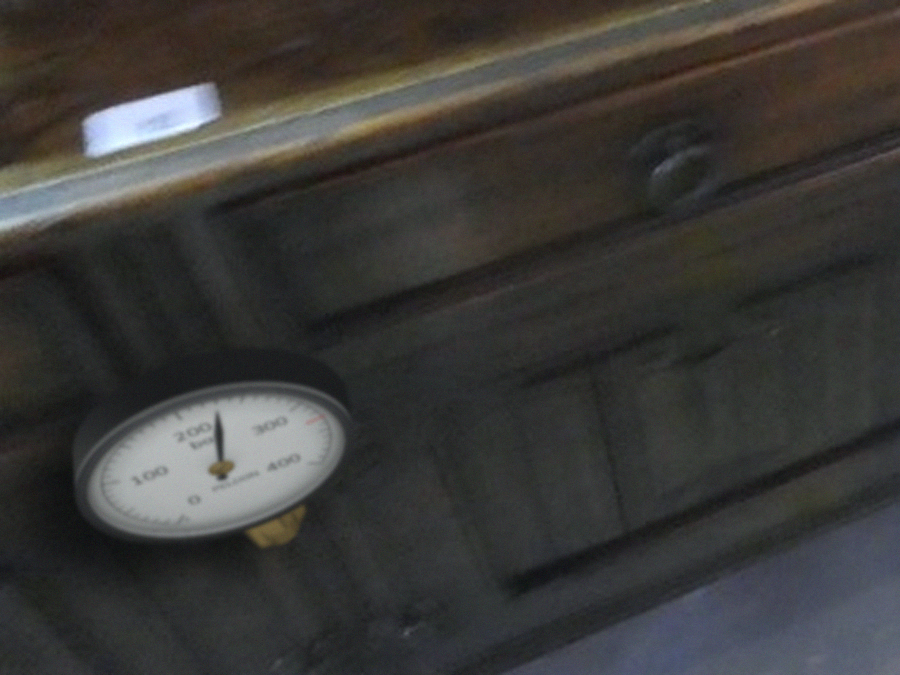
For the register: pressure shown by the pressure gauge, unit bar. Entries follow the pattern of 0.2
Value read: 230
